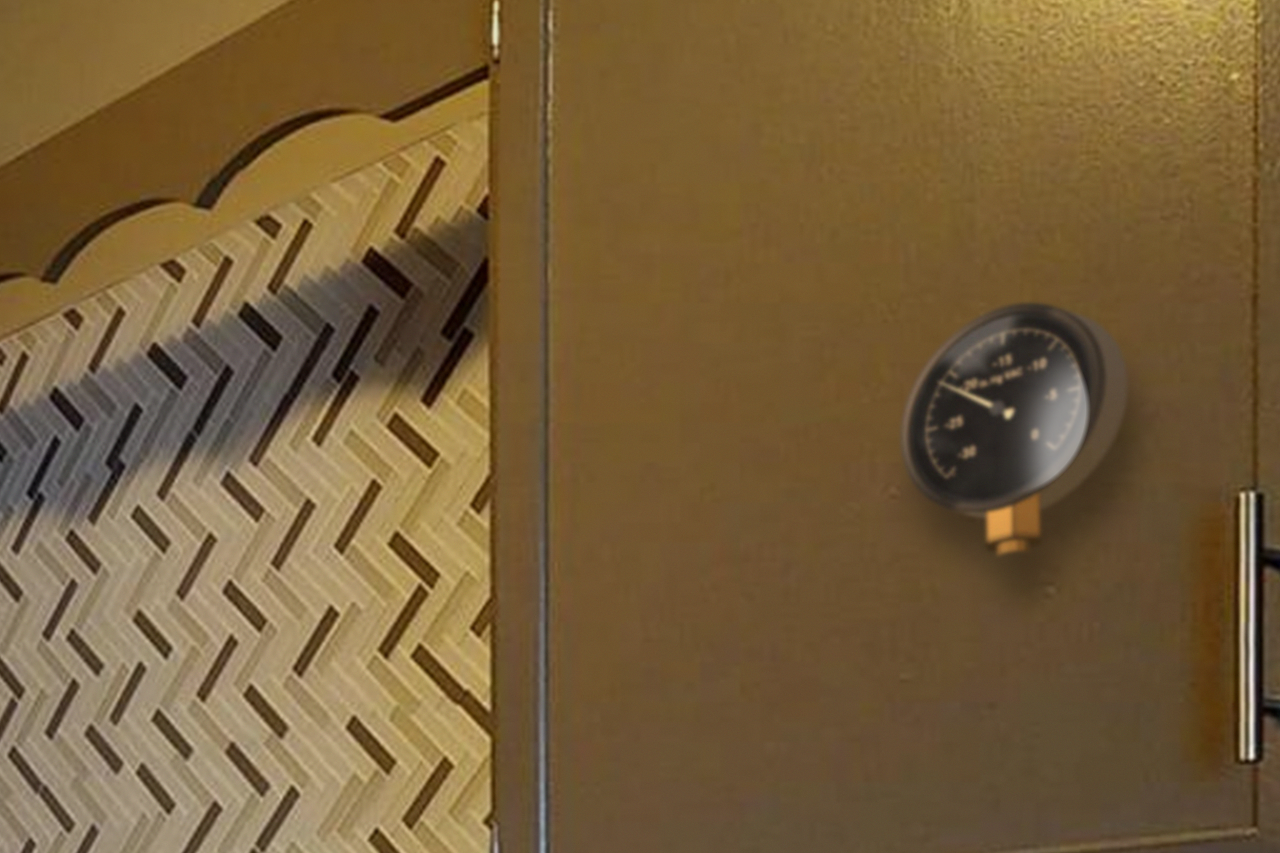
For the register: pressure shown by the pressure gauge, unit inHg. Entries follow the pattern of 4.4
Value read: -21
